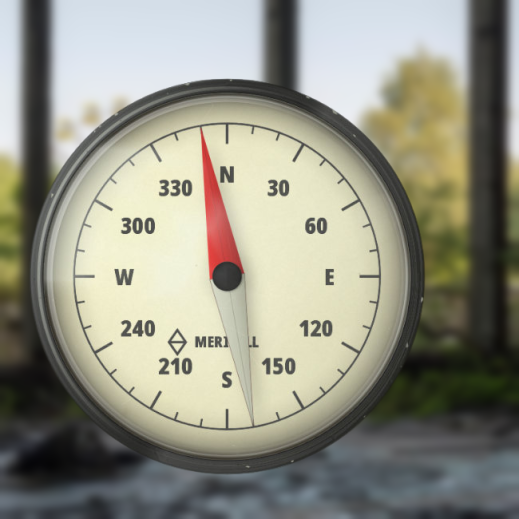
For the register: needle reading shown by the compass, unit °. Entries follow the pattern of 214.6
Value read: 350
